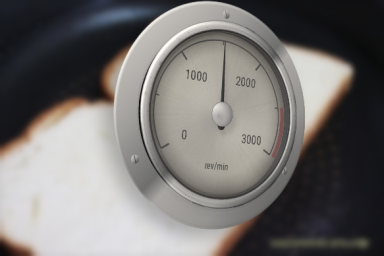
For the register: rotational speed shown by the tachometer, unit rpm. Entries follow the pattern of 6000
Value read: 1500
